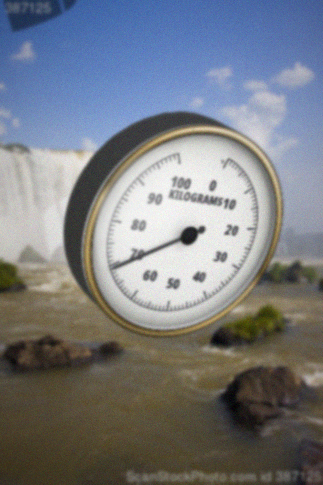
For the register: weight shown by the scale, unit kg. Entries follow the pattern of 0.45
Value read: 70
